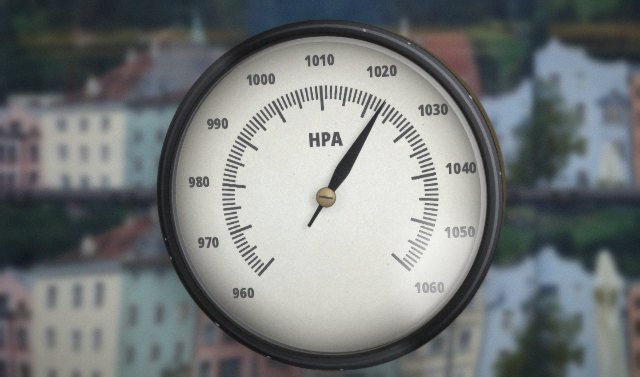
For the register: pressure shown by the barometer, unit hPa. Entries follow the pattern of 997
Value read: 1023
